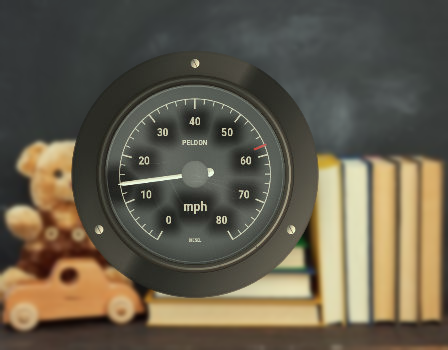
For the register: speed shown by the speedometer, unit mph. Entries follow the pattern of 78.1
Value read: 14
